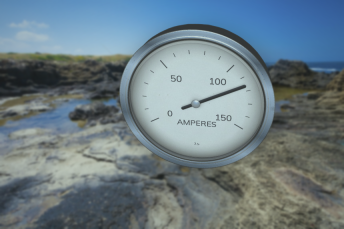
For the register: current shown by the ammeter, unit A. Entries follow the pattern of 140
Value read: 115
